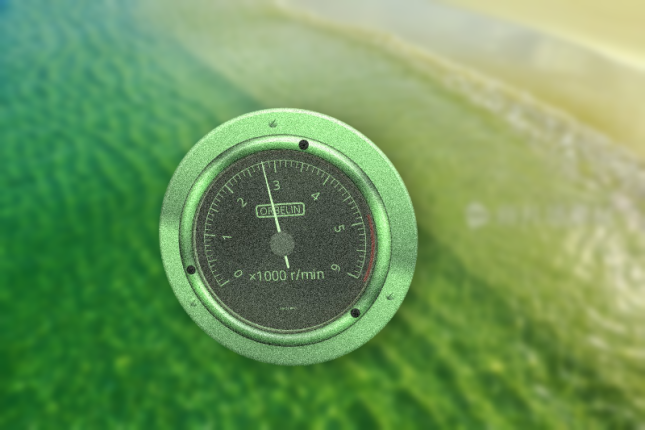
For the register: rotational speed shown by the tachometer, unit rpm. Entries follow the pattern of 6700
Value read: 2800
